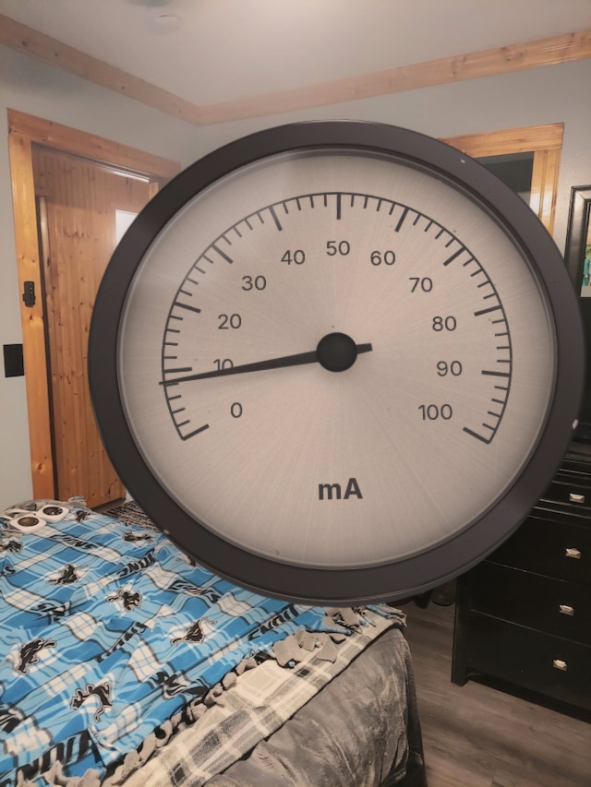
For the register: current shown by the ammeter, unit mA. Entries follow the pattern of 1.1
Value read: 8
